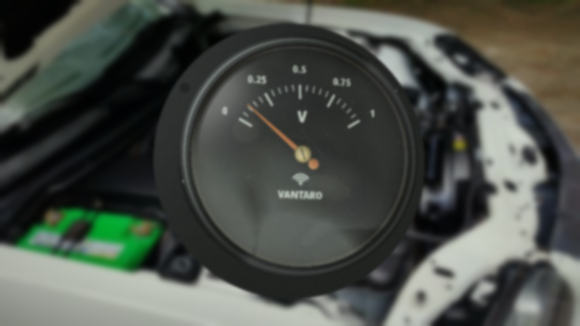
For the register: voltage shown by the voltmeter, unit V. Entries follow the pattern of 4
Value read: 0.1
